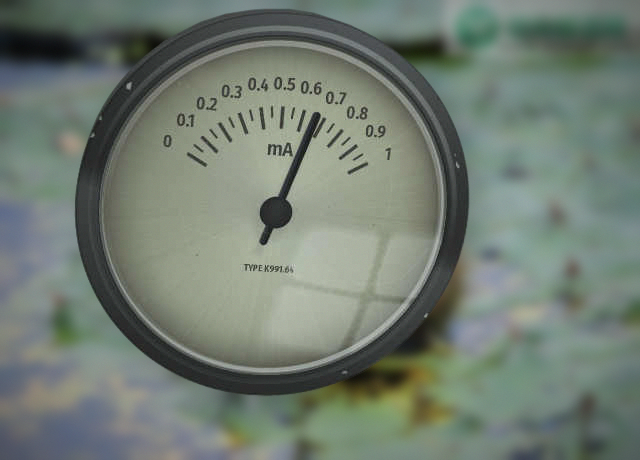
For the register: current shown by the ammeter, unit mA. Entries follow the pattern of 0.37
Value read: 0.65
